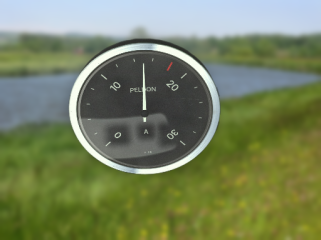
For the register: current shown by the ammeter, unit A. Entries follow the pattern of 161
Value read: 15
